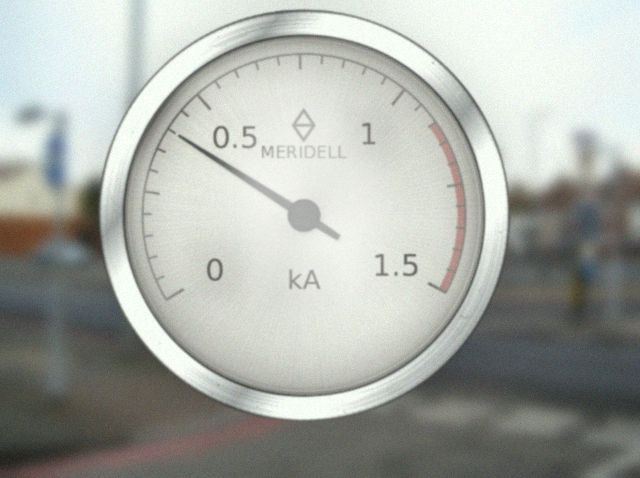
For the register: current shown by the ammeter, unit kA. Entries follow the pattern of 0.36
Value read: 0.4
